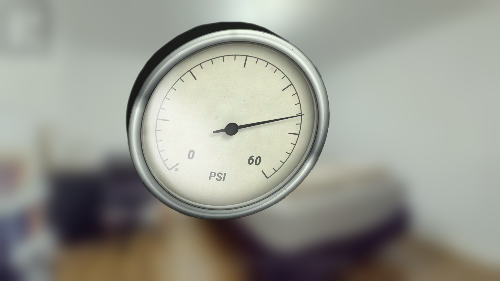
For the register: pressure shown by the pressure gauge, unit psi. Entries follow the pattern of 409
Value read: 46
